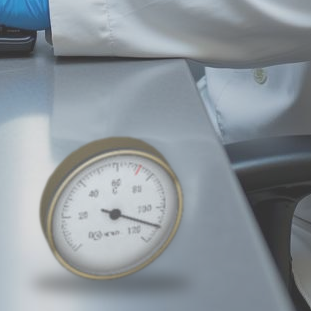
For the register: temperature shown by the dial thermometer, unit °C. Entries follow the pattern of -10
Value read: 110
